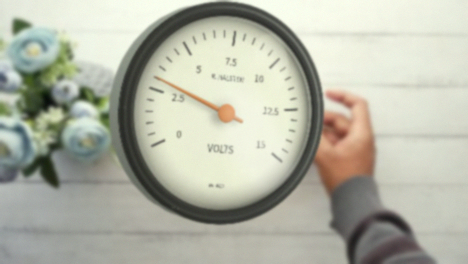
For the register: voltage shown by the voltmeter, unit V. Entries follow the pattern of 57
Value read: 3
